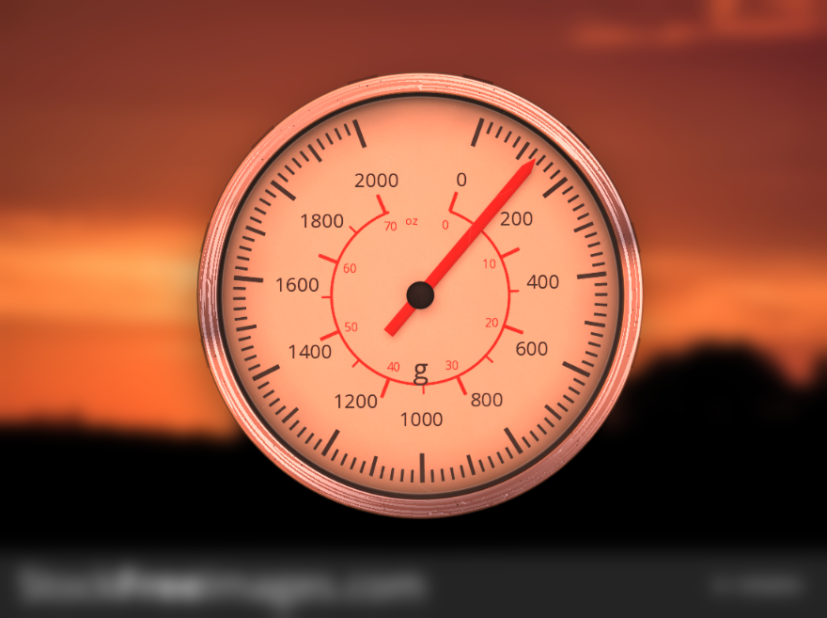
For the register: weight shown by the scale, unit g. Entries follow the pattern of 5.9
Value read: 130
